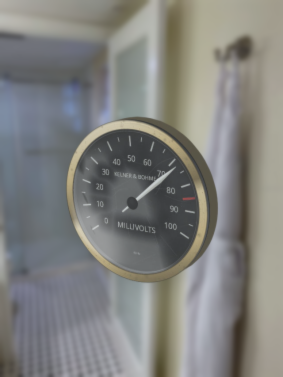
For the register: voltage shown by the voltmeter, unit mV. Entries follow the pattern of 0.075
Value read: 72.5
